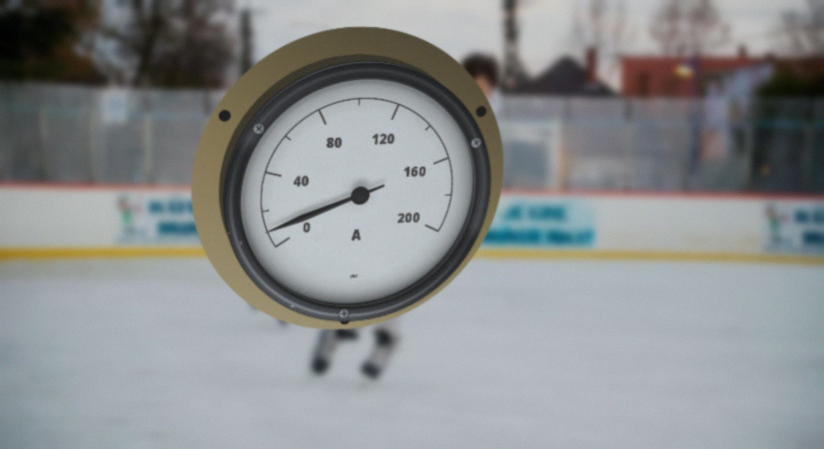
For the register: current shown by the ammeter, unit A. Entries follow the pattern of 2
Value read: 10
